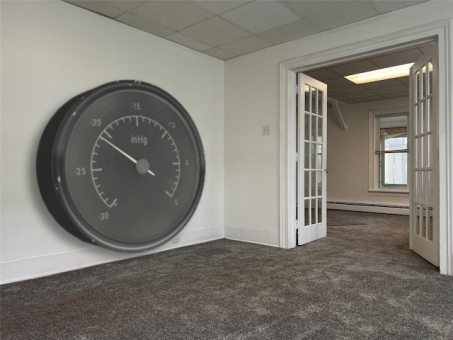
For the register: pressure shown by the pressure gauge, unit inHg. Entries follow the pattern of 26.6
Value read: -21
